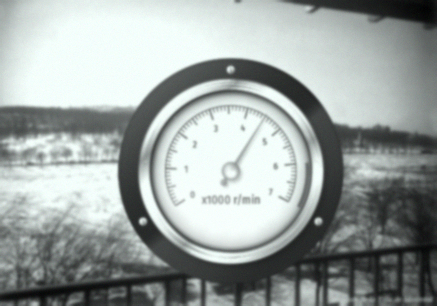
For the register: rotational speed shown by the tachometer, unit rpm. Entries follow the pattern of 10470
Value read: 4500
